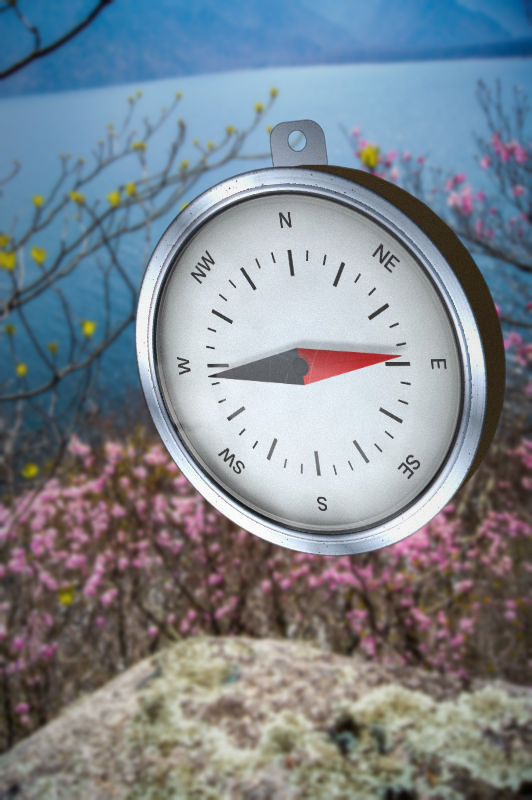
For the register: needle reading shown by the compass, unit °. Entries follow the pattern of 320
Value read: 85
